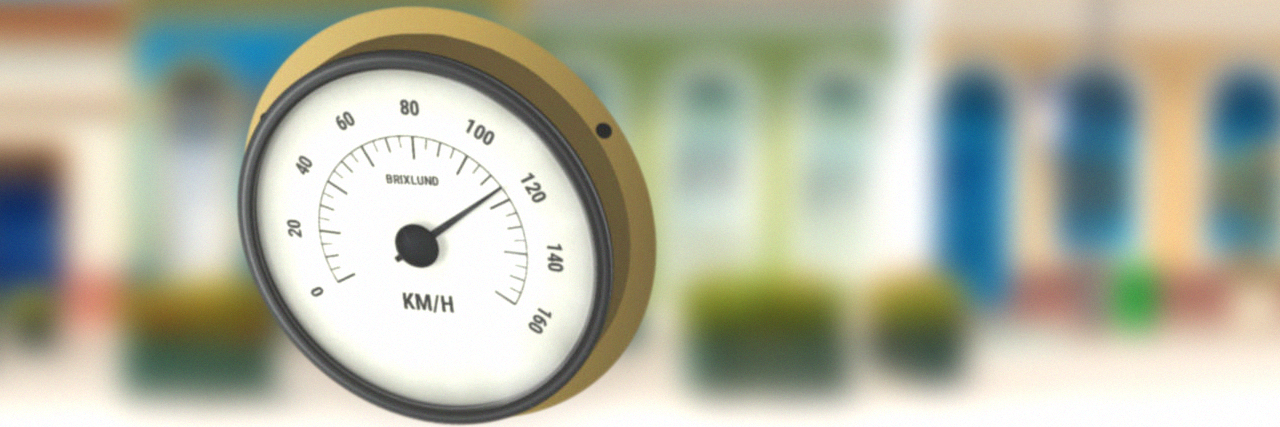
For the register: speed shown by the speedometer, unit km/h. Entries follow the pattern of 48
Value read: 115
